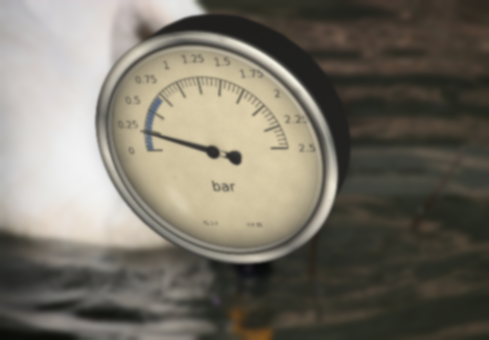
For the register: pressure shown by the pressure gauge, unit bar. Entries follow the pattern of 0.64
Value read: 0.25
